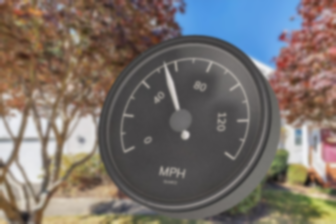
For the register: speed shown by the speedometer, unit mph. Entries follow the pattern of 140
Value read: 55
